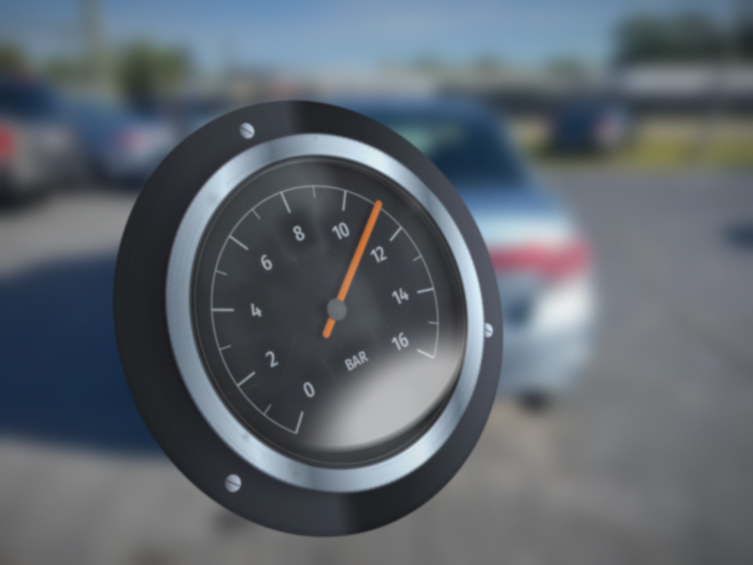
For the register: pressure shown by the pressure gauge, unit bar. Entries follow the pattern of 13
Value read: 11
